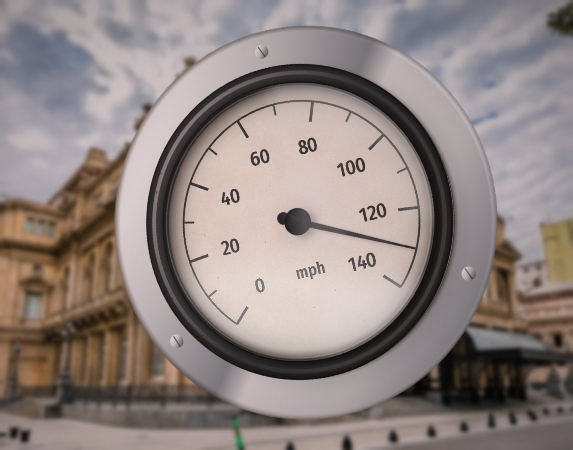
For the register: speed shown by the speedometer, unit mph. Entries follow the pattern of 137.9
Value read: 130
